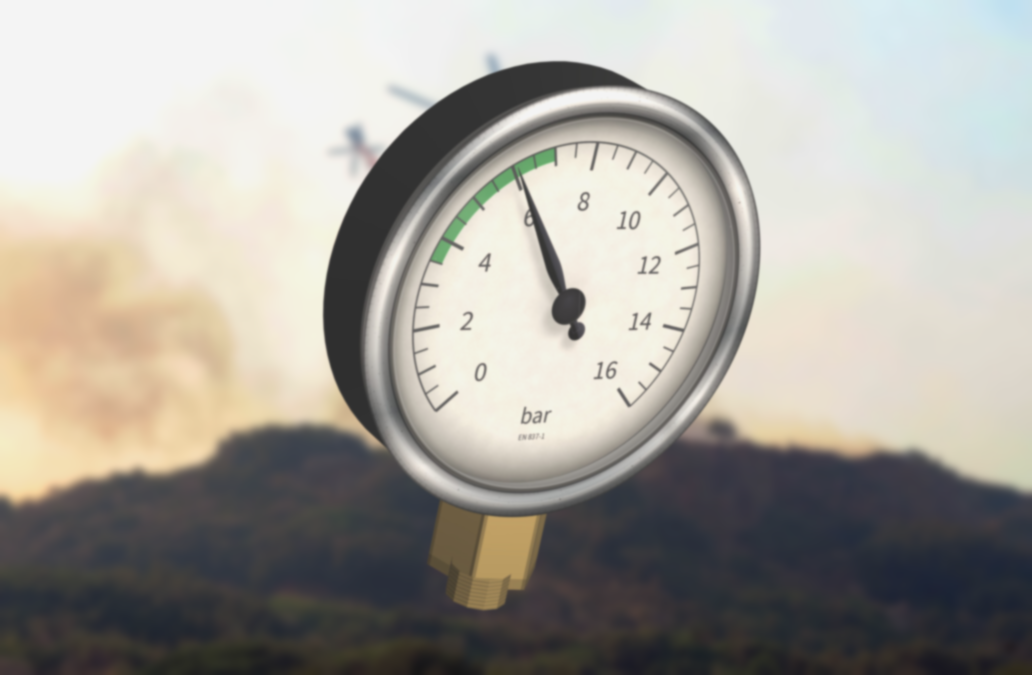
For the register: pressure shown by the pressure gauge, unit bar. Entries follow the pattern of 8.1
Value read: 6
